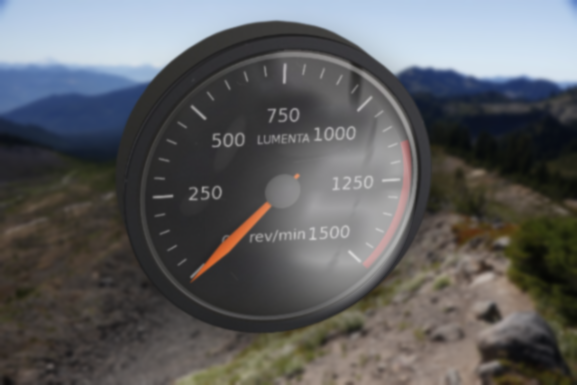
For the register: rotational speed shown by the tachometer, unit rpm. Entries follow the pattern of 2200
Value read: 0
